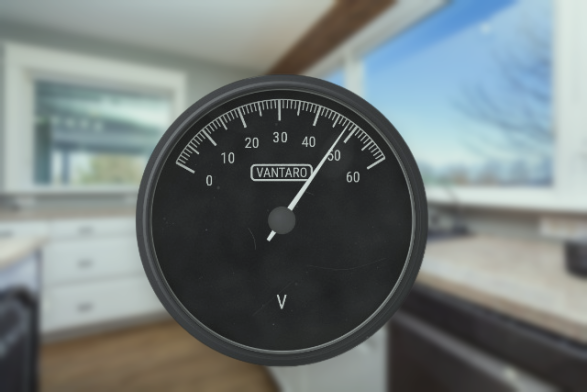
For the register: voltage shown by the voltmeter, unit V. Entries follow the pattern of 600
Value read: 48
